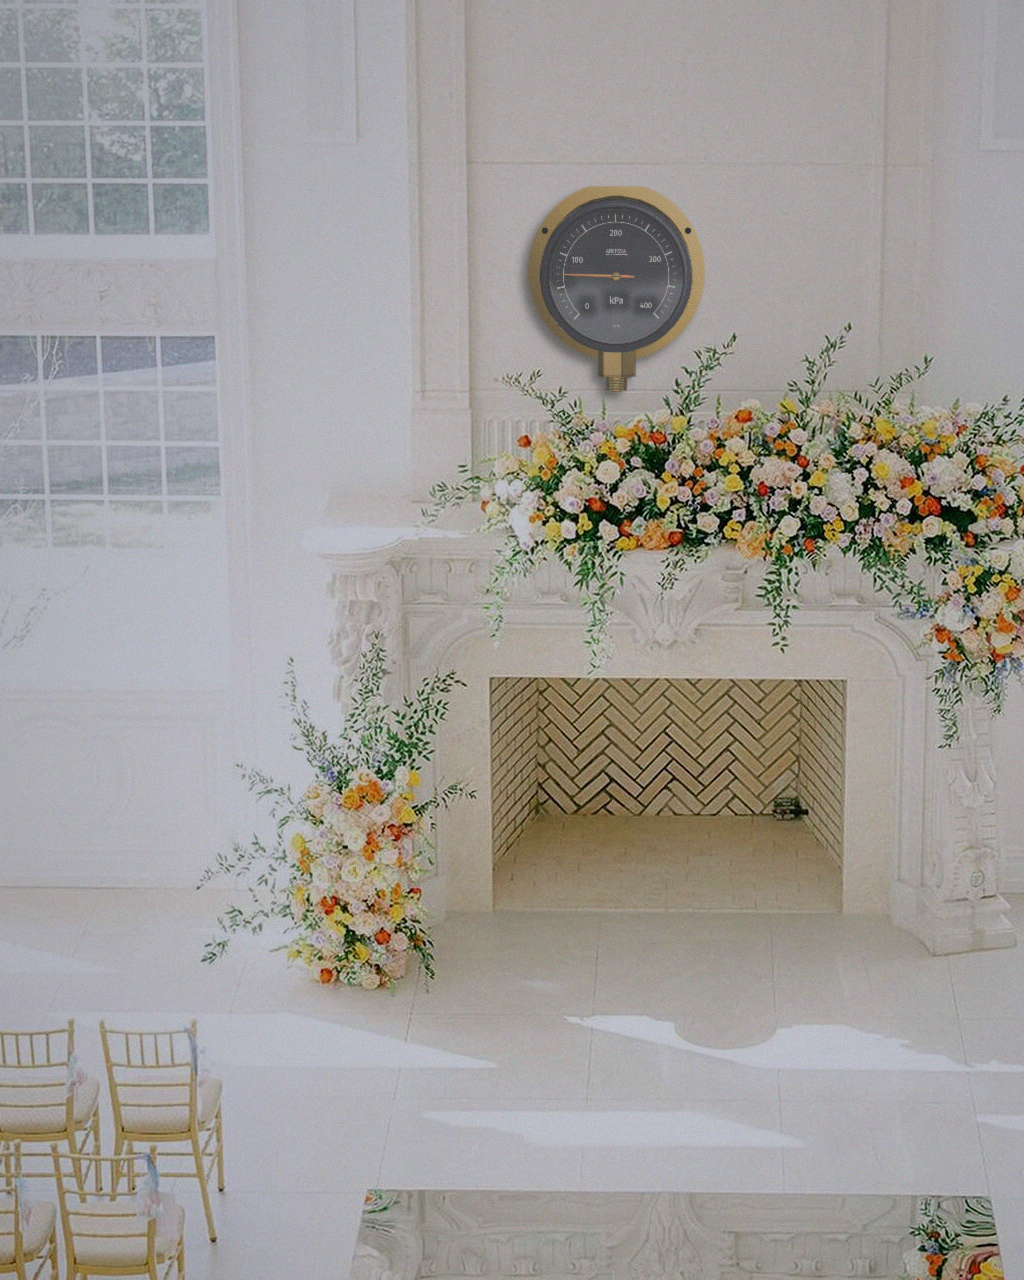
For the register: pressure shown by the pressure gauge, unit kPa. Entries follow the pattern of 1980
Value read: 70
